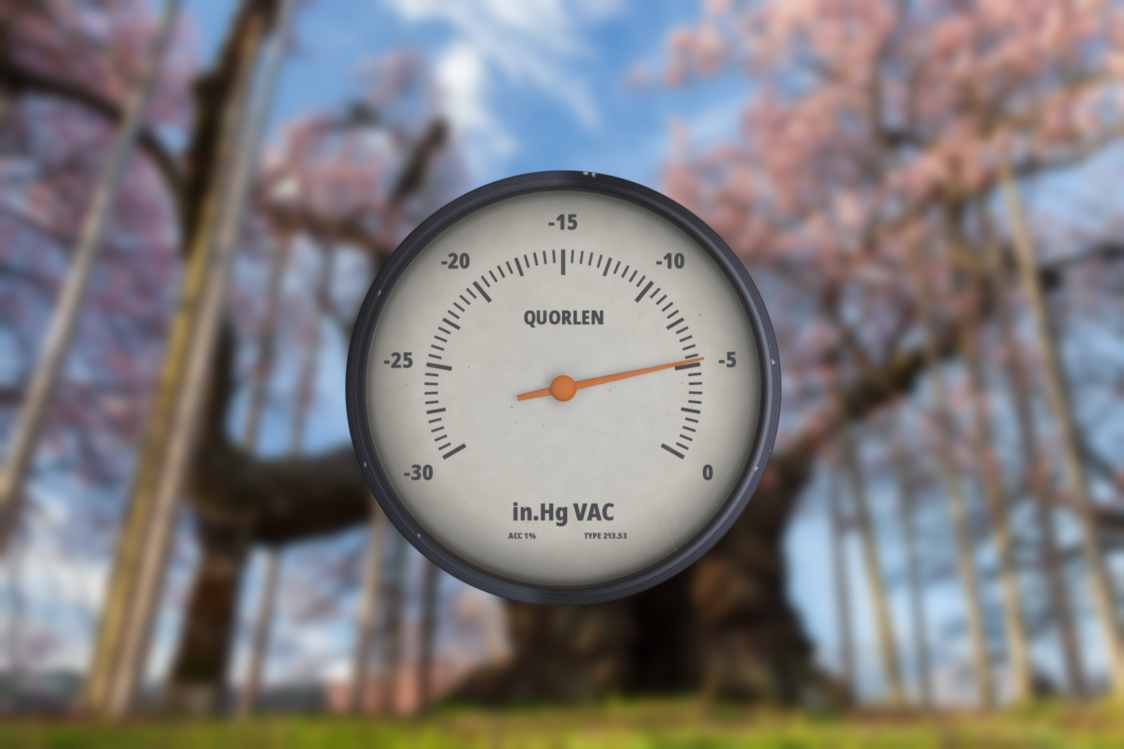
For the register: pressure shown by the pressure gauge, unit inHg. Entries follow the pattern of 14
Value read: -5.25
